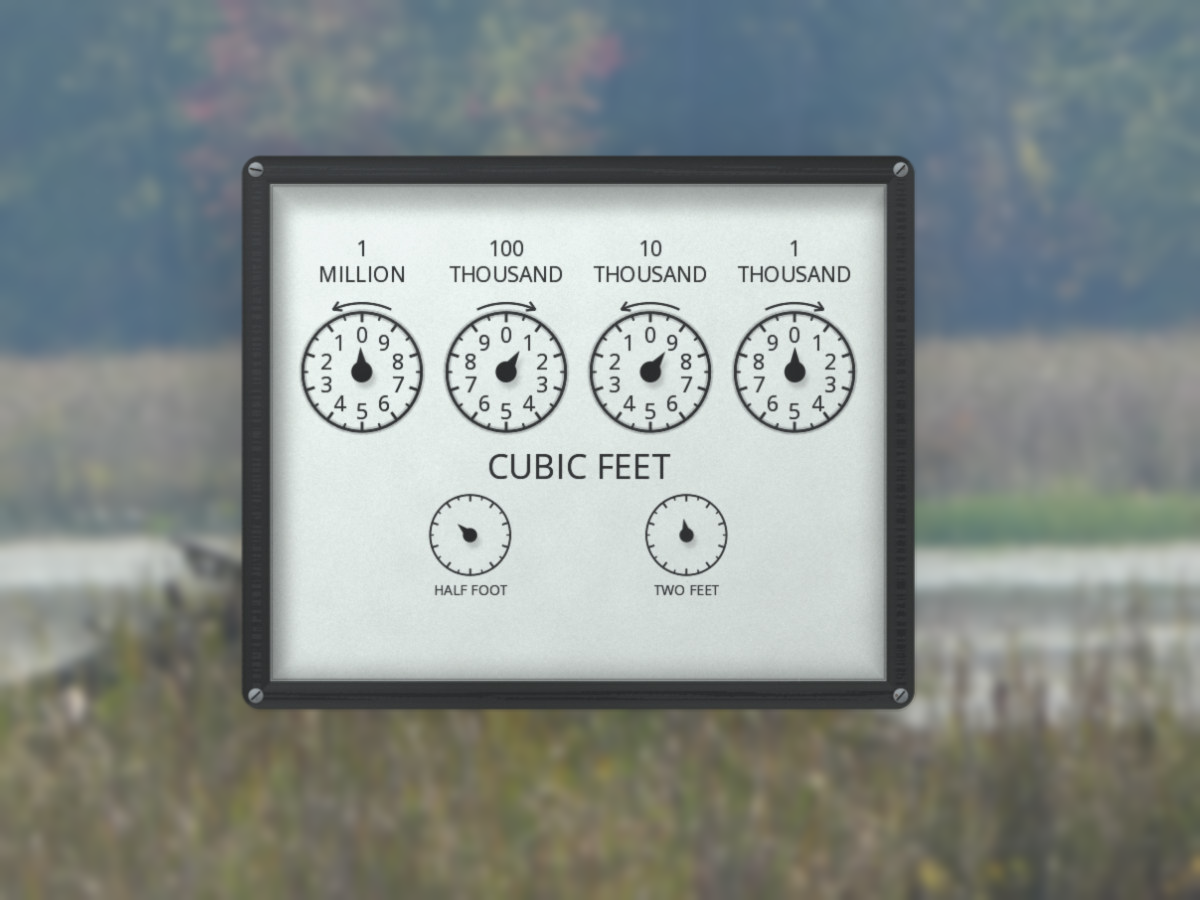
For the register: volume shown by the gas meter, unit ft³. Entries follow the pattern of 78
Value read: 9000
